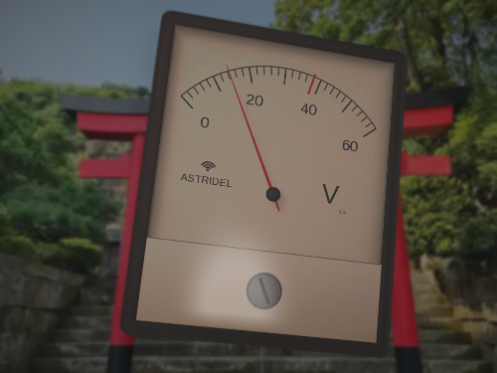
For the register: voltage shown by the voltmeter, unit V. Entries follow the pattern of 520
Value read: 14
